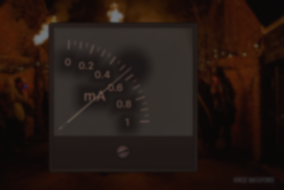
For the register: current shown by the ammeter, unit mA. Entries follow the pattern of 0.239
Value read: 0.55
